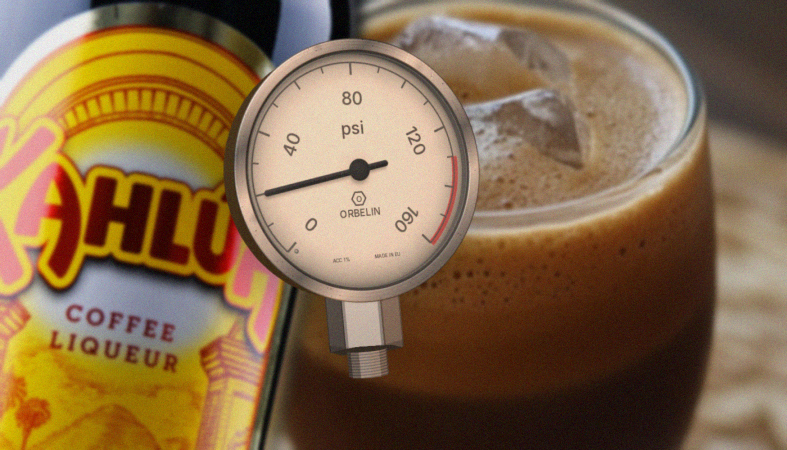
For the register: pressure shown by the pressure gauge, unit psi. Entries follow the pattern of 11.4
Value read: 20
